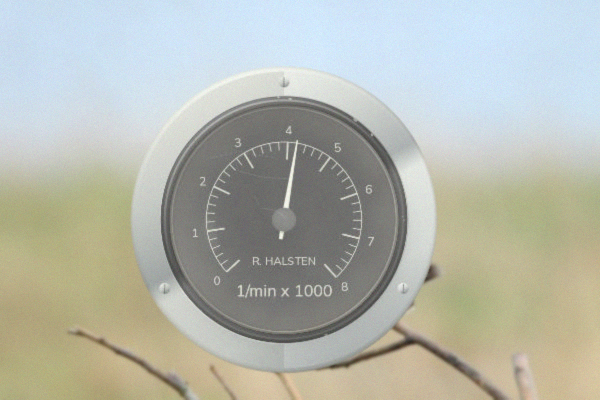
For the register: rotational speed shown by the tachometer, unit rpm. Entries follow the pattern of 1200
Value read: 4200
